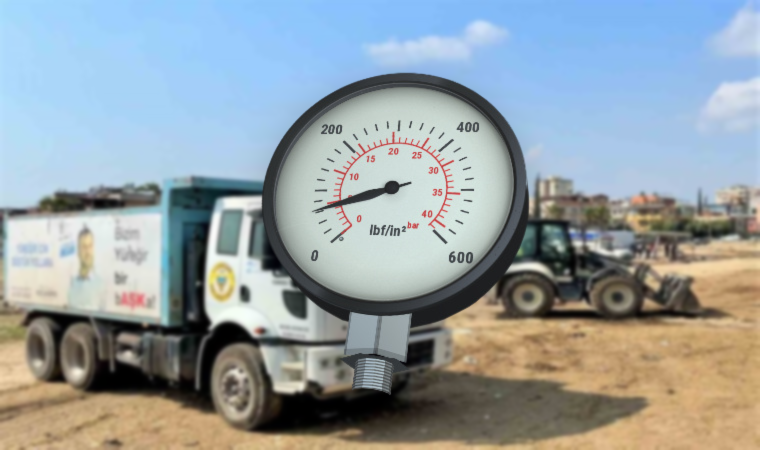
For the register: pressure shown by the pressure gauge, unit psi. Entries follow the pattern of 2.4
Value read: 60
